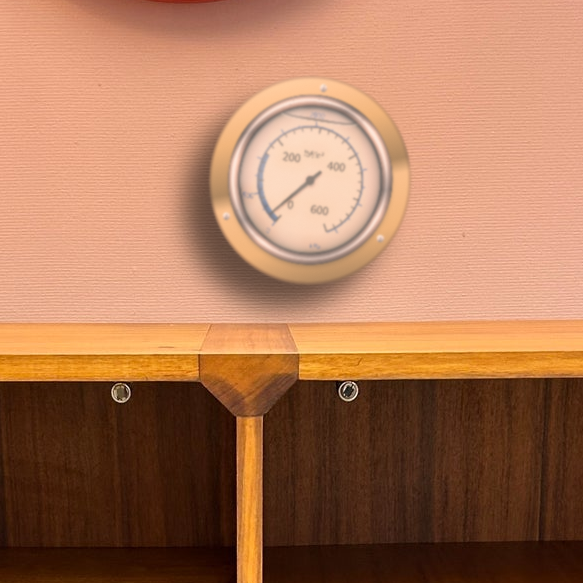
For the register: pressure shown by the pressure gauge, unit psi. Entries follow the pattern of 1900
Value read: 20
